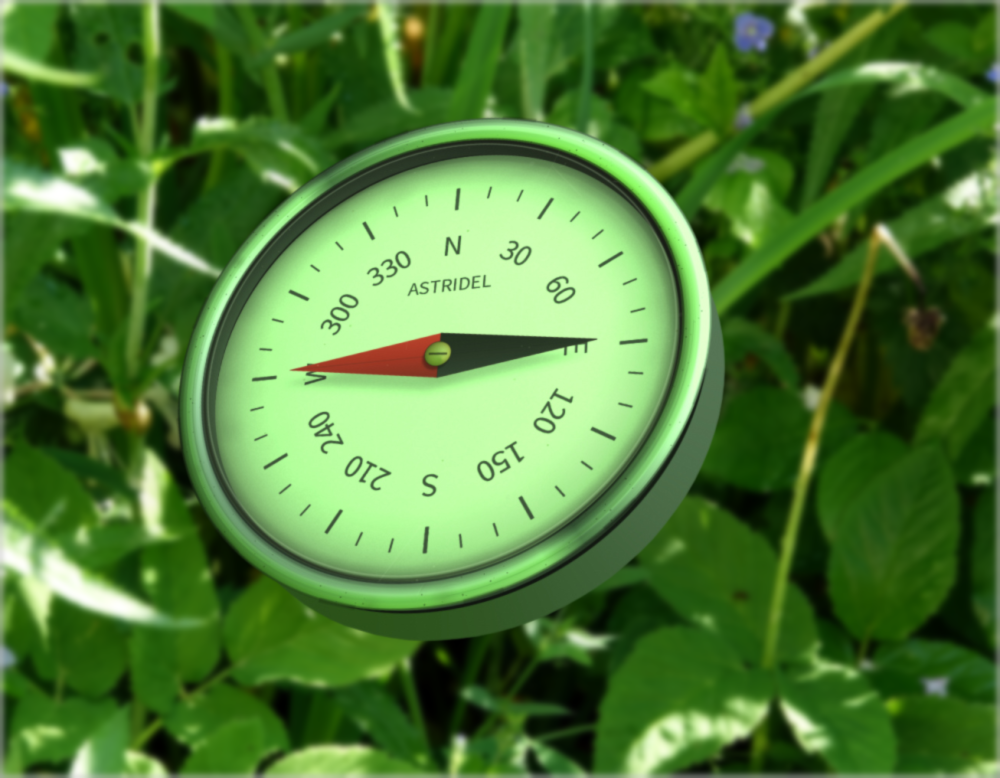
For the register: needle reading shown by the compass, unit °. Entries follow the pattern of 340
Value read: 270
